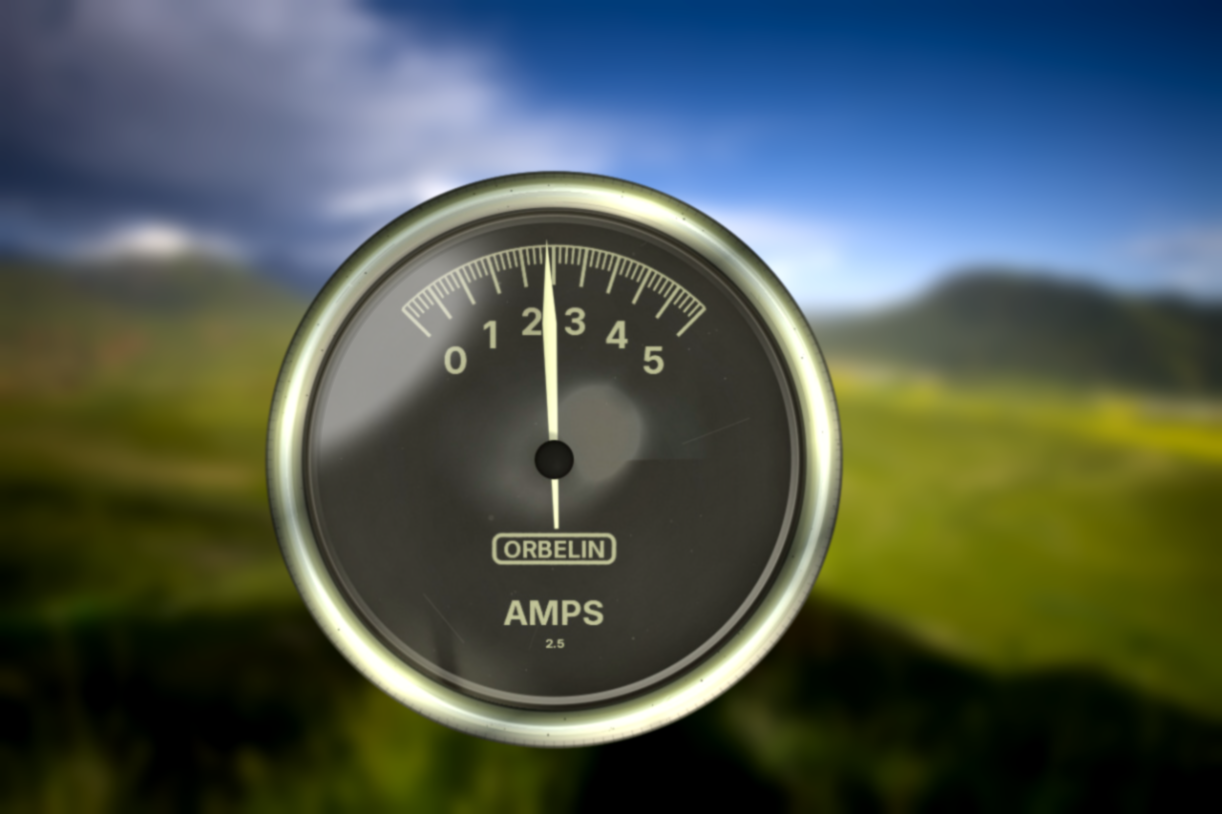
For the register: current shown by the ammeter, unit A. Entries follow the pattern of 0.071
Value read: 2.4
